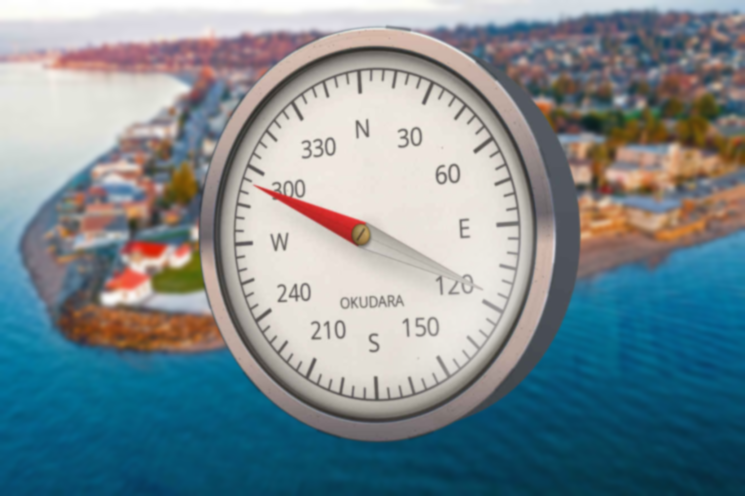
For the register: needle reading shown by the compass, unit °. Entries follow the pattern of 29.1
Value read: 295
